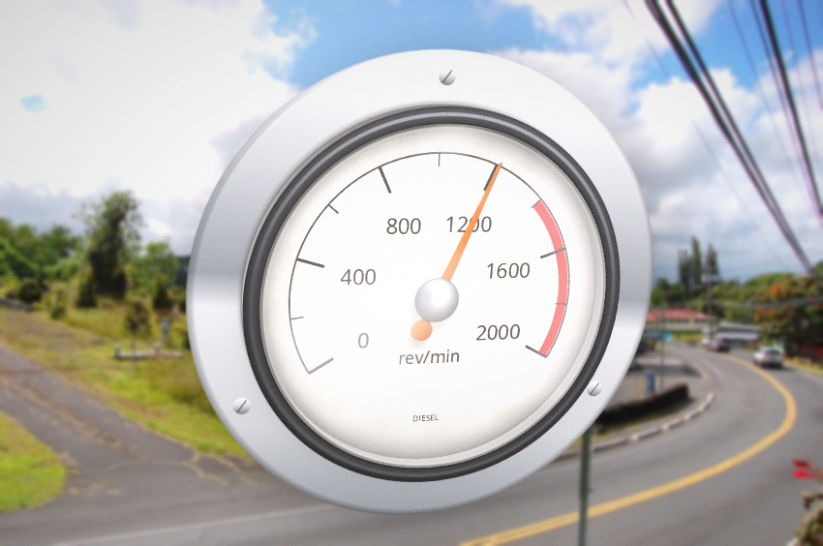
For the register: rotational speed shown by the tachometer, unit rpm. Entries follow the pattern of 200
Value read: 1200
